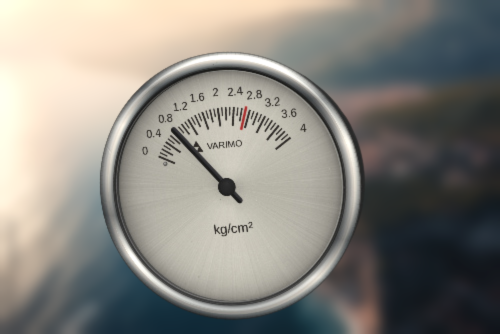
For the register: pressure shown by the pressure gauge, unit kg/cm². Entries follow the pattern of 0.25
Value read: 0.8
